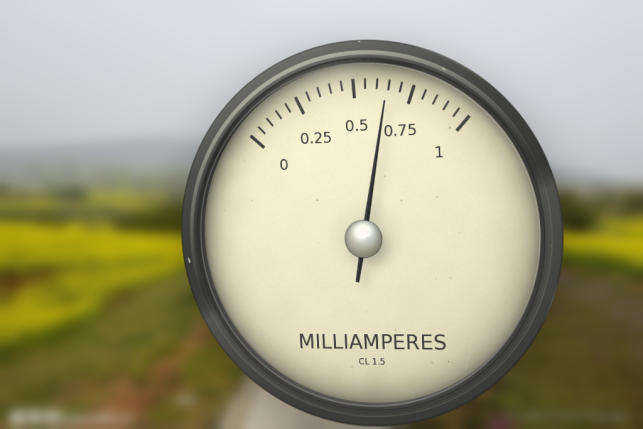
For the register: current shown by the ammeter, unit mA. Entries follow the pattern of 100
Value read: 0.65
